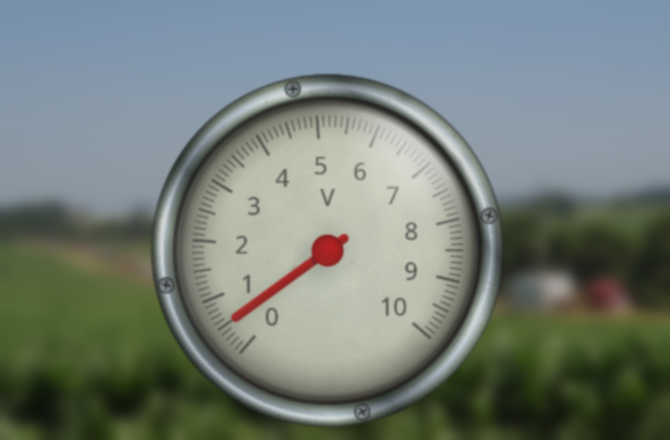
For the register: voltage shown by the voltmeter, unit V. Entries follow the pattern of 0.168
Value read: 0.5
